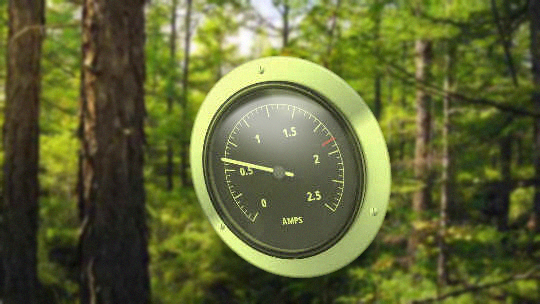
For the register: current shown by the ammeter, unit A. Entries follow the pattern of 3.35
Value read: 0.6
